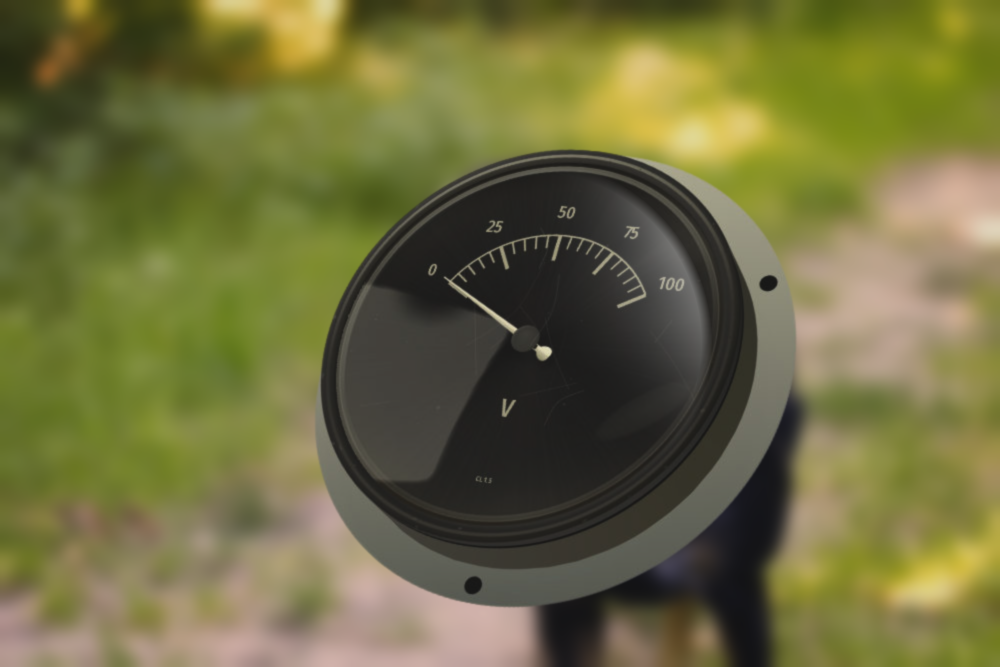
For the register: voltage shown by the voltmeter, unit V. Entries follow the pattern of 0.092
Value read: 0
